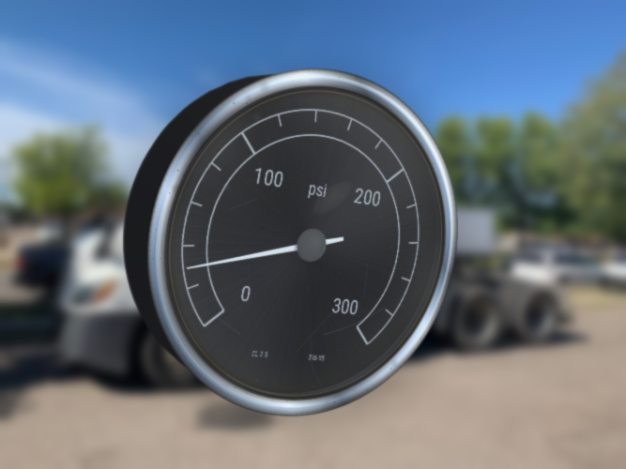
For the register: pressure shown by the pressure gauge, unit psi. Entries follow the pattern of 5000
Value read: 30
